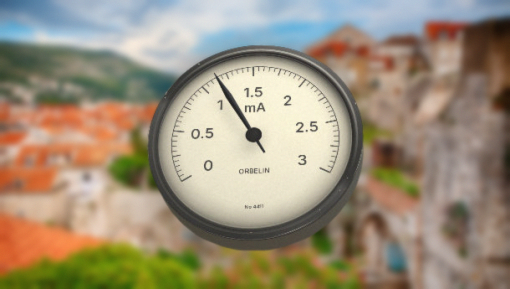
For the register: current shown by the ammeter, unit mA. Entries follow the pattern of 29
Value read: 1.15
